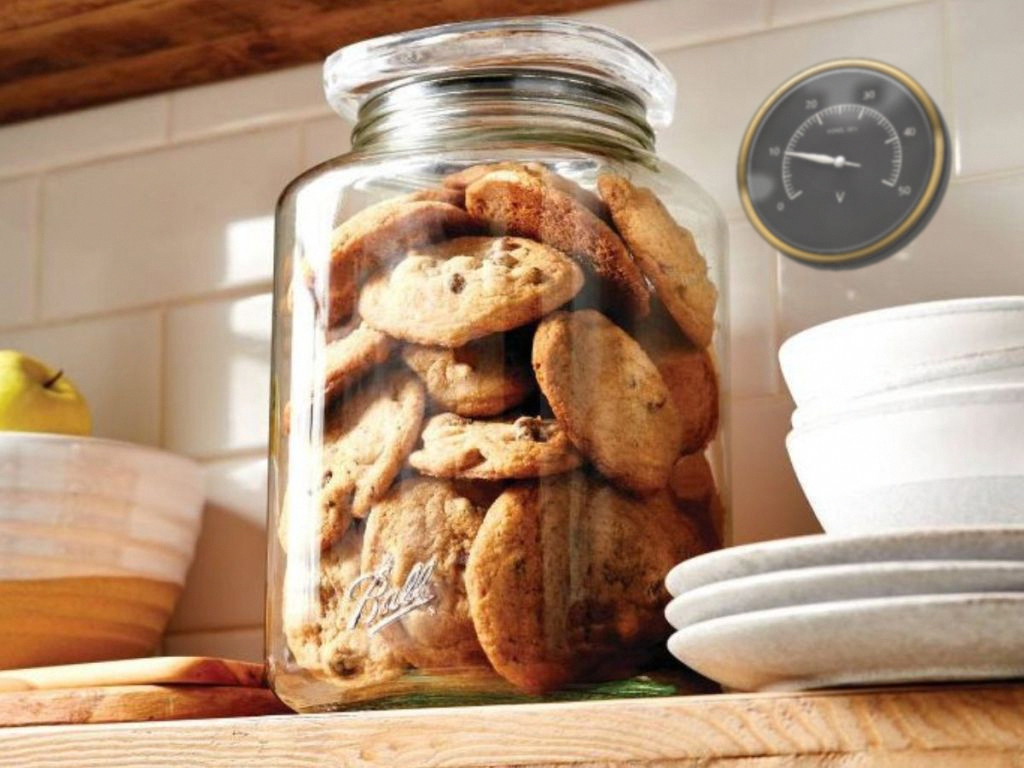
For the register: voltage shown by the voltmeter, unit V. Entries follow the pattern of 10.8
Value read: 10
